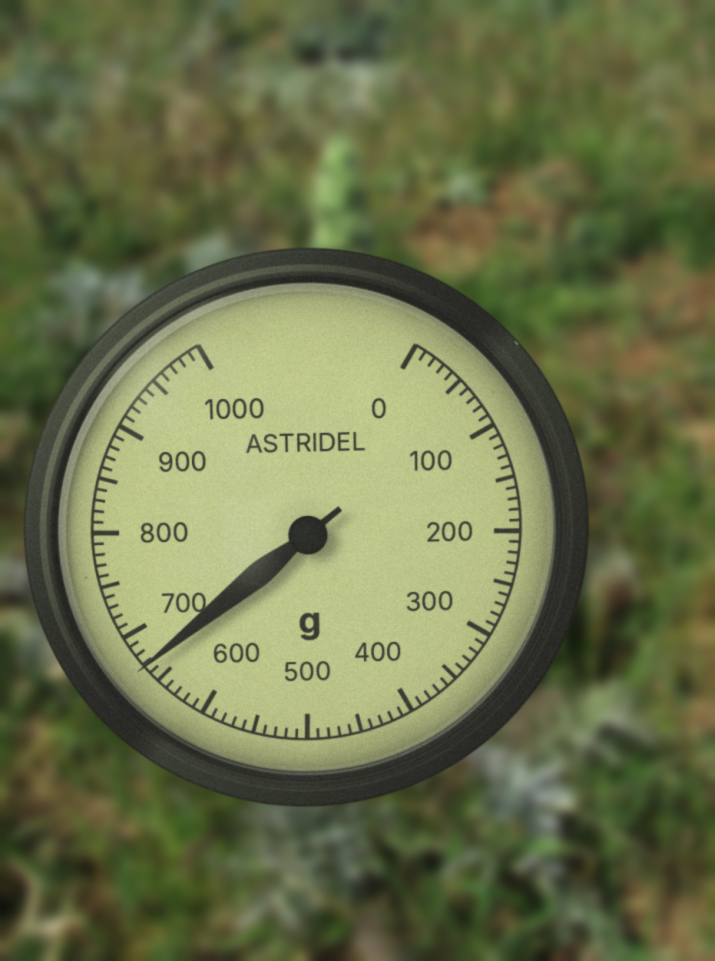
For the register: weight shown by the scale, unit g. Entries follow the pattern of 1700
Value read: 670
